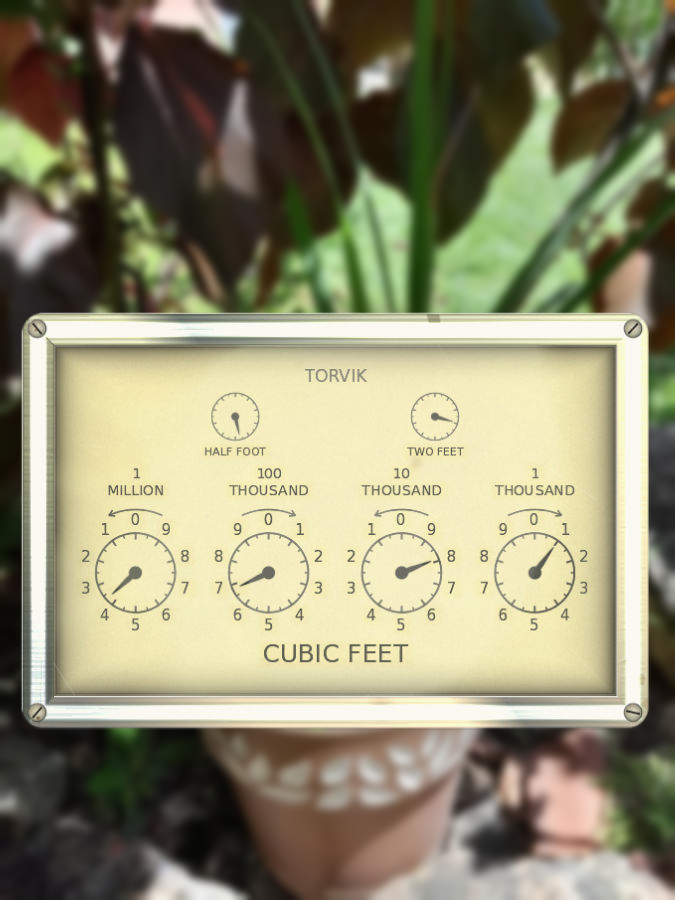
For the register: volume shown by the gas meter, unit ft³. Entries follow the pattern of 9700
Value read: 368100
